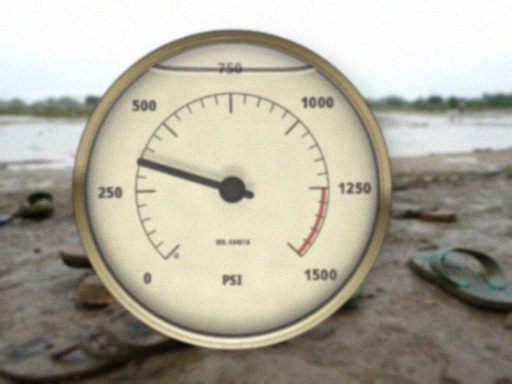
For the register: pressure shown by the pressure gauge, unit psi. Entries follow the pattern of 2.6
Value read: 350
